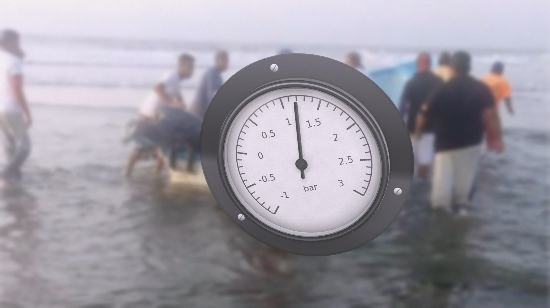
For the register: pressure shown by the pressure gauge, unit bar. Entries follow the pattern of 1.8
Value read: 1.2
